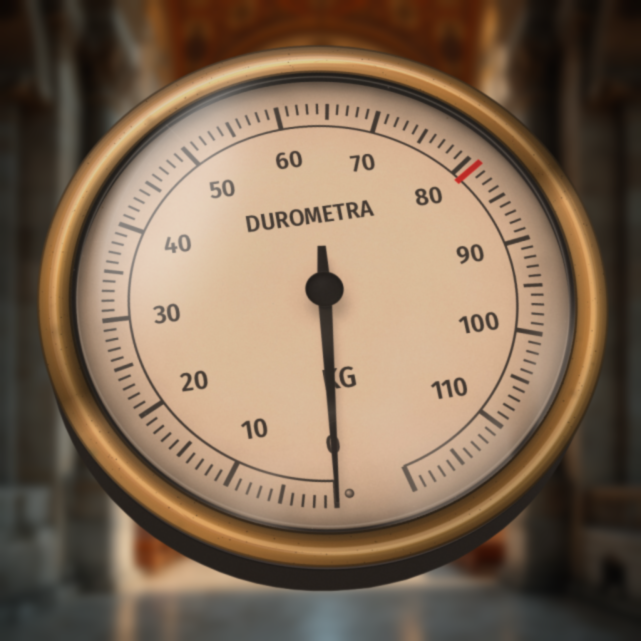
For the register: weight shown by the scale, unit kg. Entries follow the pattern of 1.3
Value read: 0
